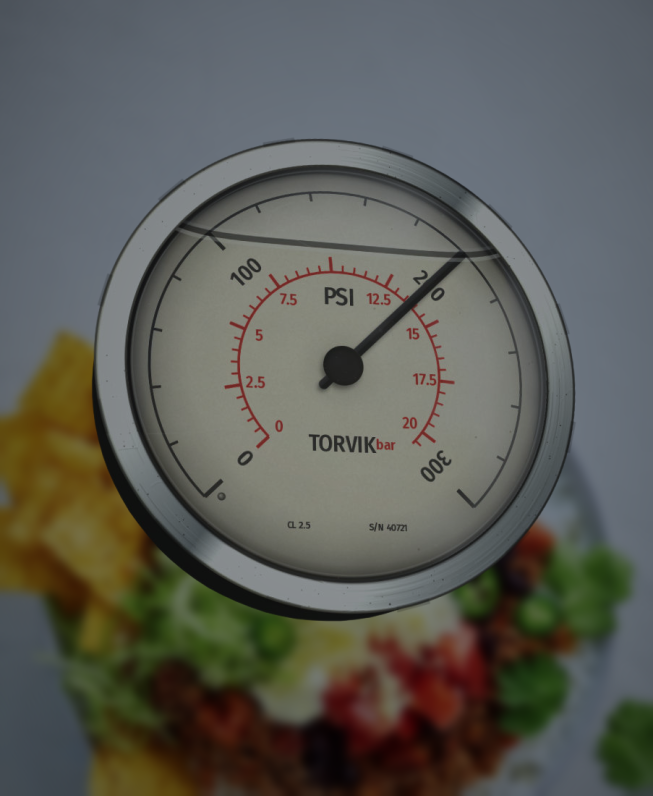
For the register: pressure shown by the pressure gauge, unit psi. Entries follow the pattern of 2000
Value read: 200
